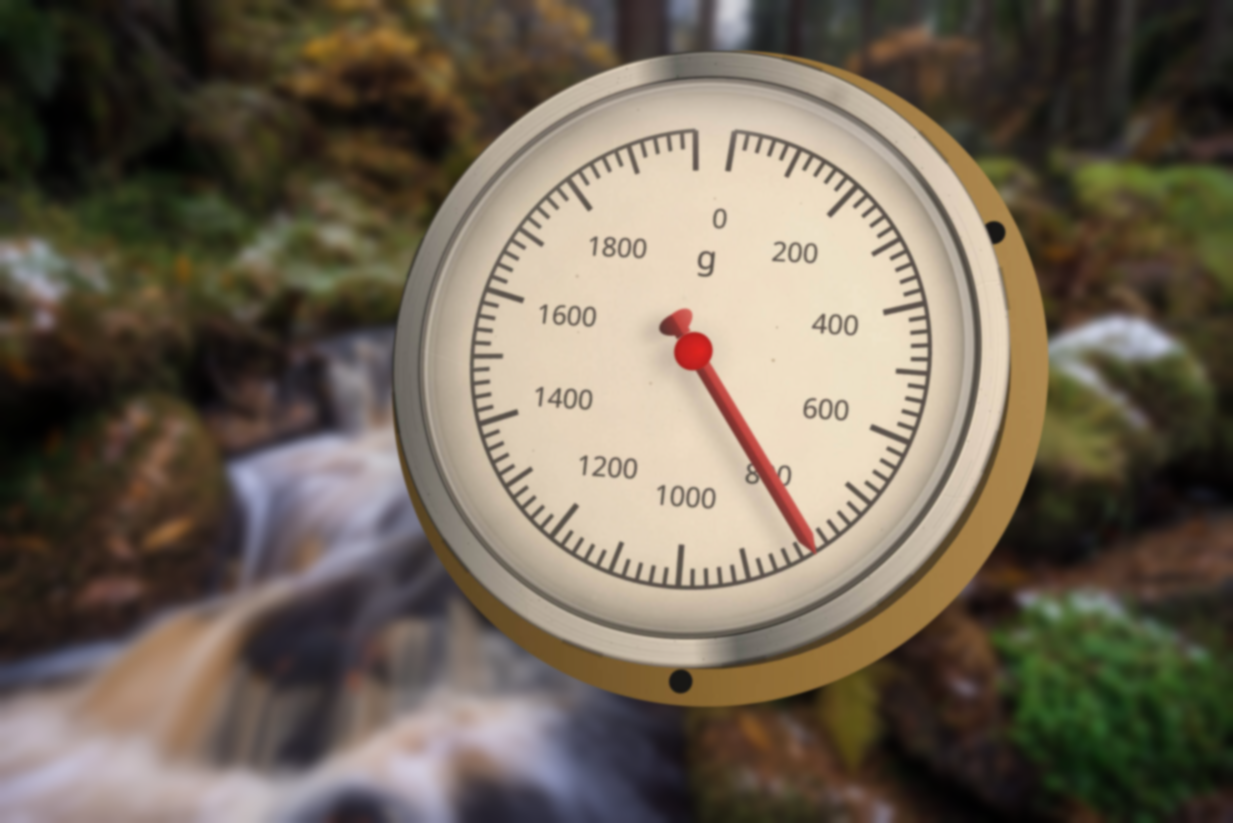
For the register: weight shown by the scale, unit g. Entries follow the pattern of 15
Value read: 800
